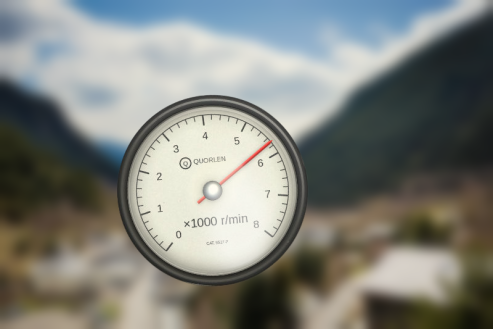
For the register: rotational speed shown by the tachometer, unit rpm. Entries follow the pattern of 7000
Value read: 5700
